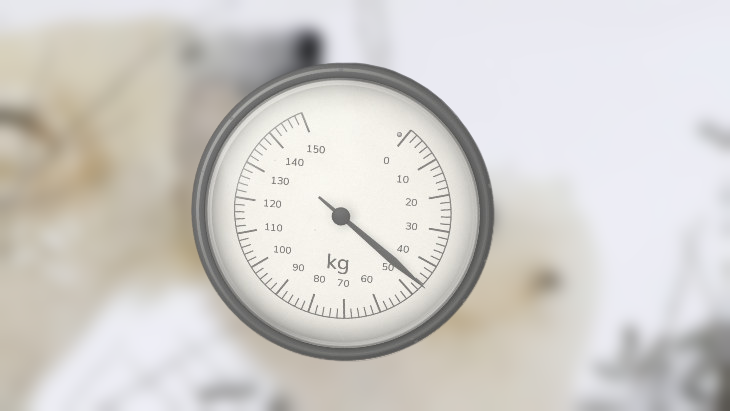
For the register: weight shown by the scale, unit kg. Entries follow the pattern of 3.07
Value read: 46
